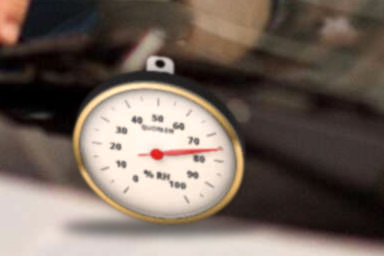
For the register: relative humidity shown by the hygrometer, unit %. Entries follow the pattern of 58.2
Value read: 75
